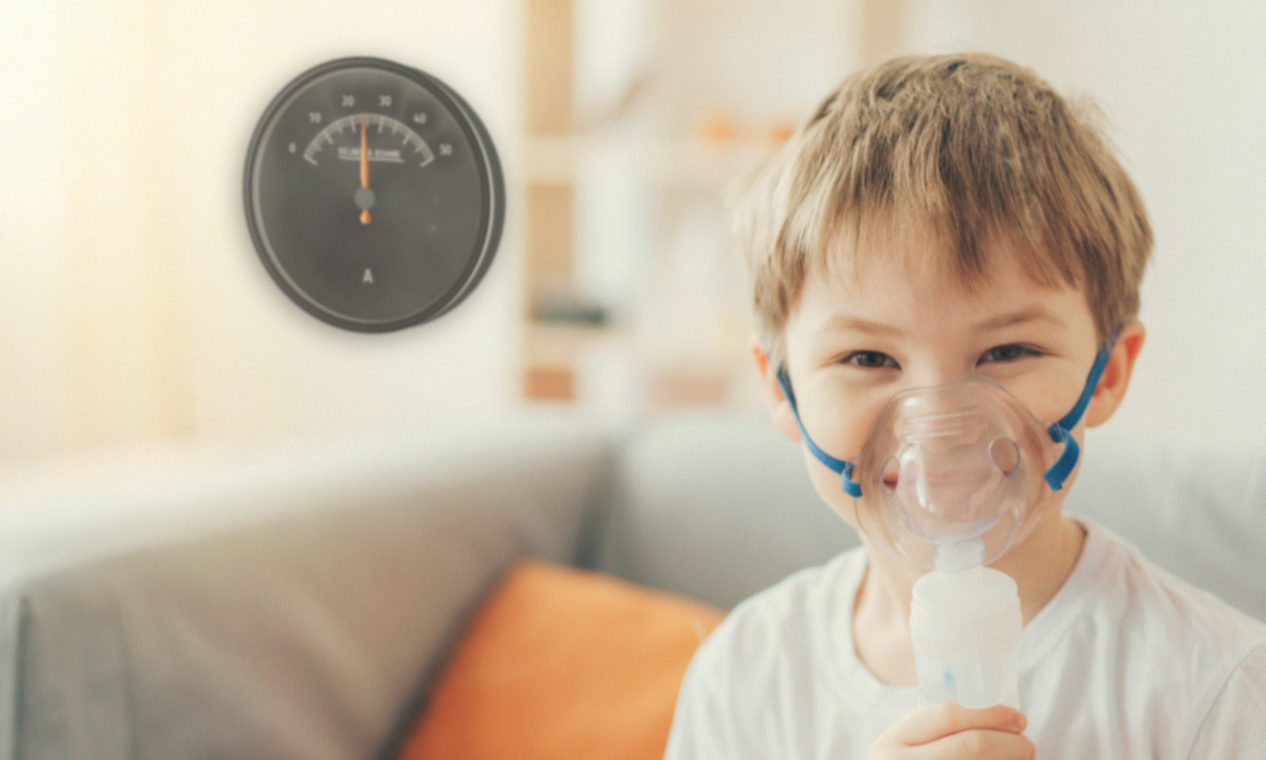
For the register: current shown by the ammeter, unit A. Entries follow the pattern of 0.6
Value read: 25
